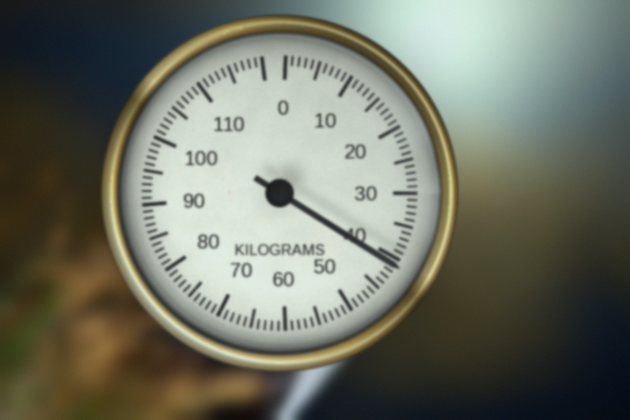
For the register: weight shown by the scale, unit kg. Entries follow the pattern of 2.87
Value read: 41
